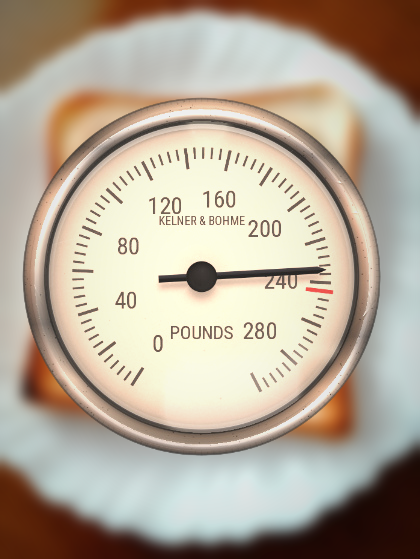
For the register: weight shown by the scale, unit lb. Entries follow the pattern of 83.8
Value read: 234
